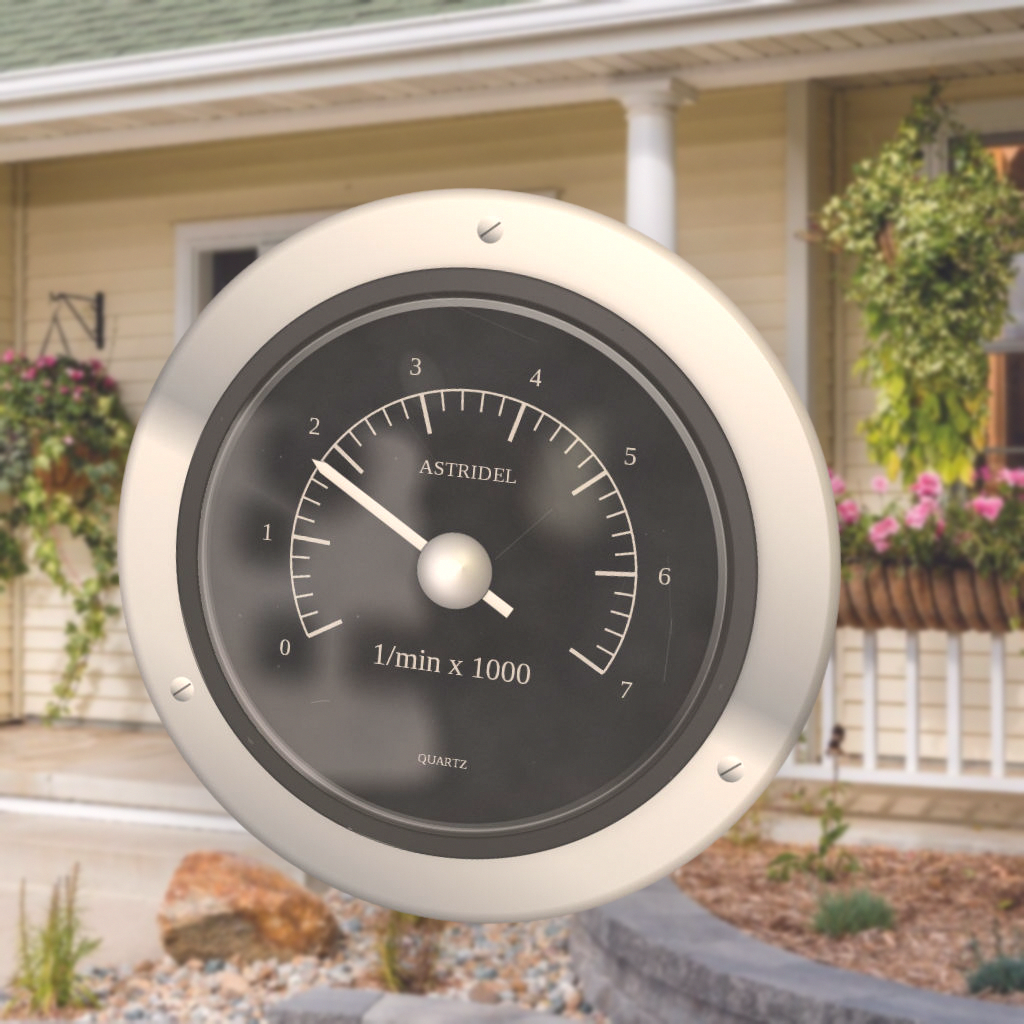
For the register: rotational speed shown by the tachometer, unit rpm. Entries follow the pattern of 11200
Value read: 1800
